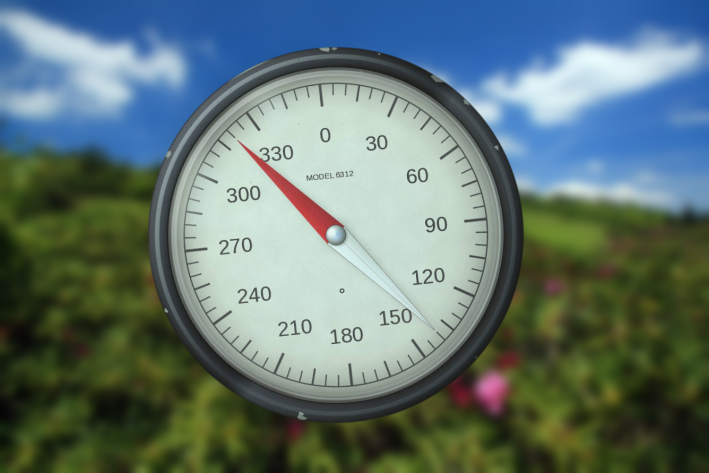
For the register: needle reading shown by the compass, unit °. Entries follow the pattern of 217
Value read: 320
